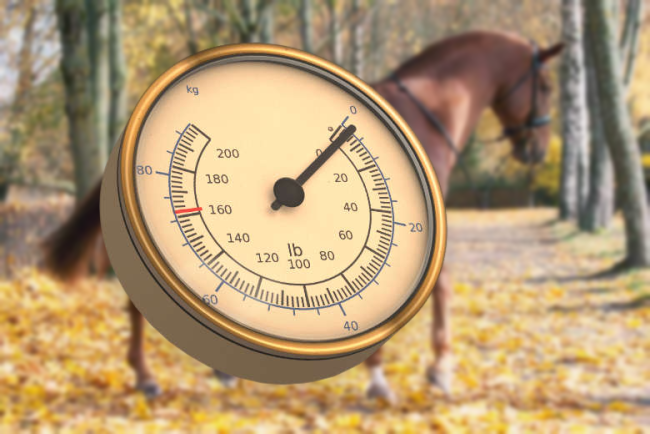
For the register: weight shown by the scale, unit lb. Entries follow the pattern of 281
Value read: 4
